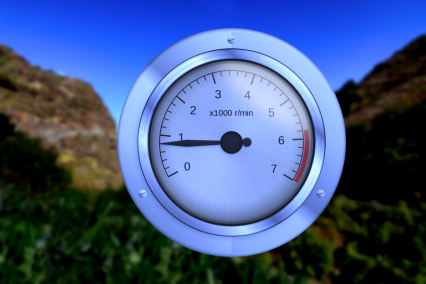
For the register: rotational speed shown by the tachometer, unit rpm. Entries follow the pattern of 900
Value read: 800
